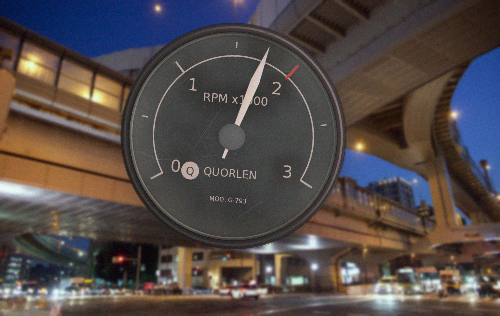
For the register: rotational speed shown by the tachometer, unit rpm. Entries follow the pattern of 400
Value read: 1750
